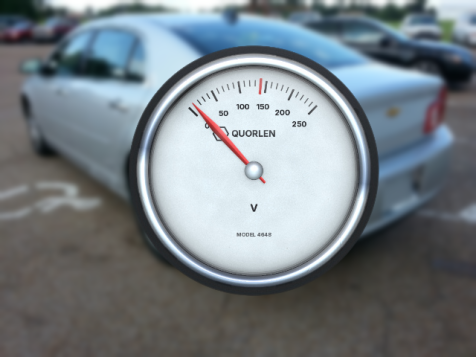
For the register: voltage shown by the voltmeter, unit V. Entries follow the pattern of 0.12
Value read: 10
